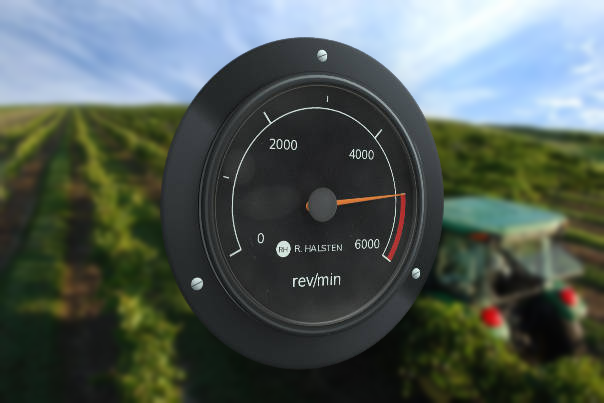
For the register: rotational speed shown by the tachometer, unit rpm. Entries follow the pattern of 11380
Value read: 5000
